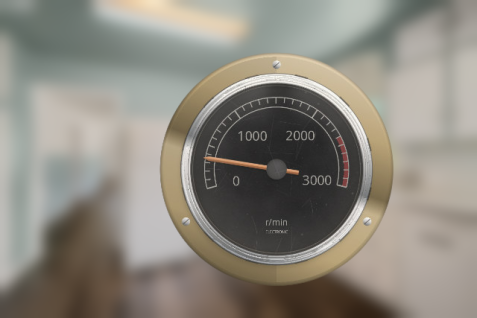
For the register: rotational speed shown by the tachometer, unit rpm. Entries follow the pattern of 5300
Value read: 350
